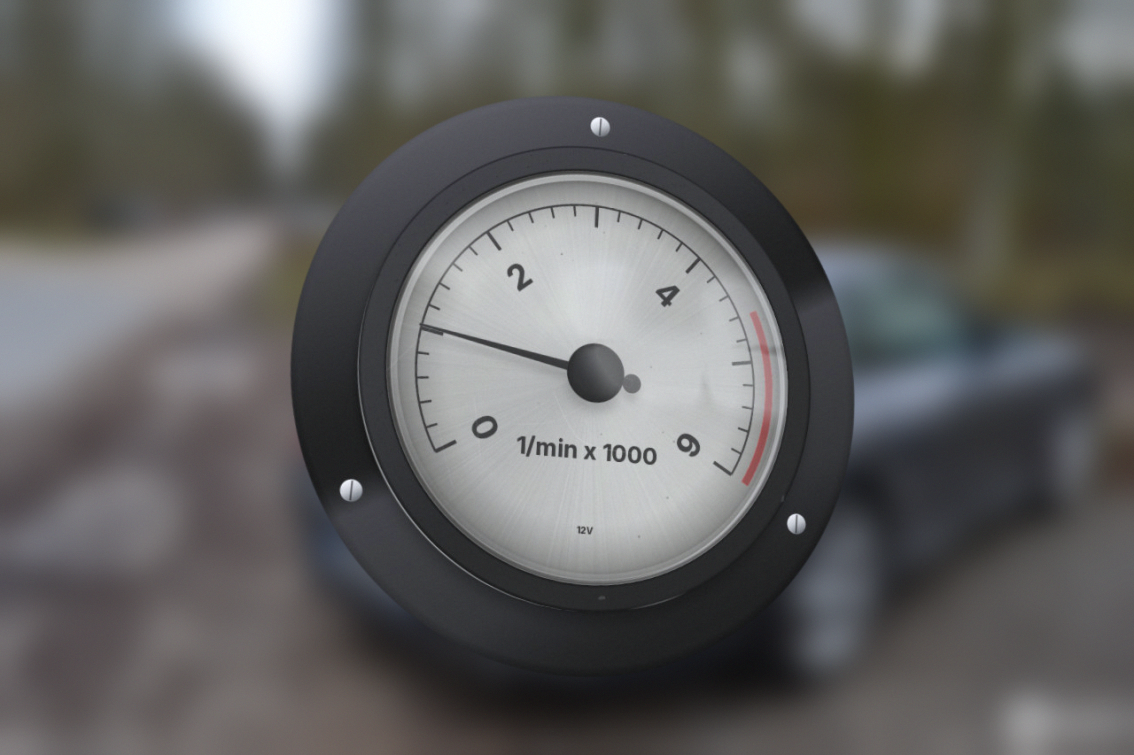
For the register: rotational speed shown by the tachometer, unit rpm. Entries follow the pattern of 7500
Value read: 1000
